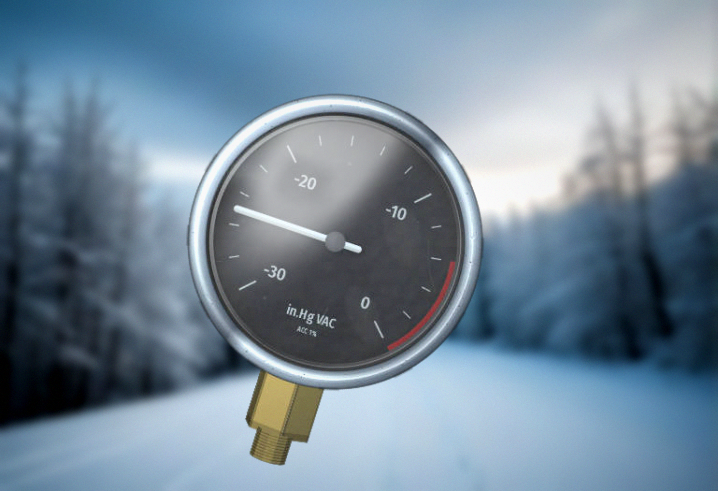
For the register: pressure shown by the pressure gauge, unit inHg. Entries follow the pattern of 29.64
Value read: -25
